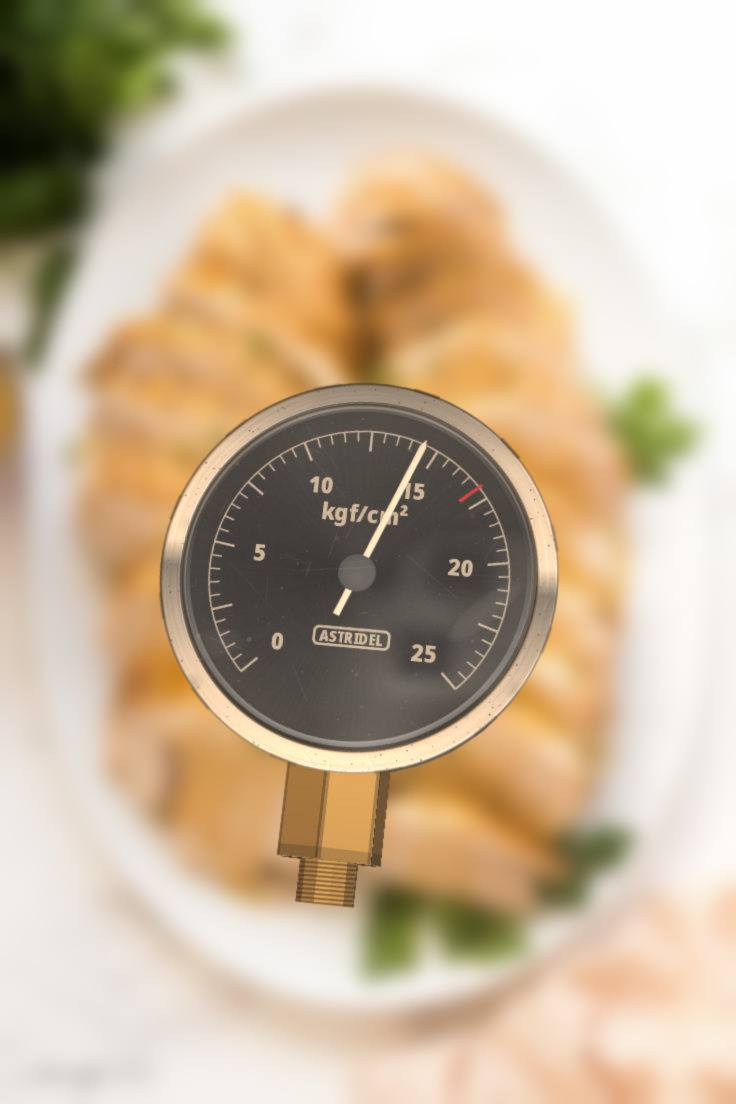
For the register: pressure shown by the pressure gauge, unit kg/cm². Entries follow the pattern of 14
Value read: 14.5
